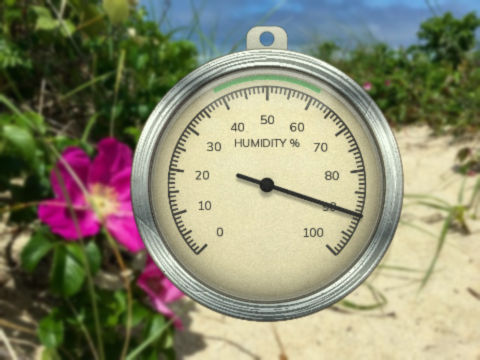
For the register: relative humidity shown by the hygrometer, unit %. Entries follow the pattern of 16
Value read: 90
